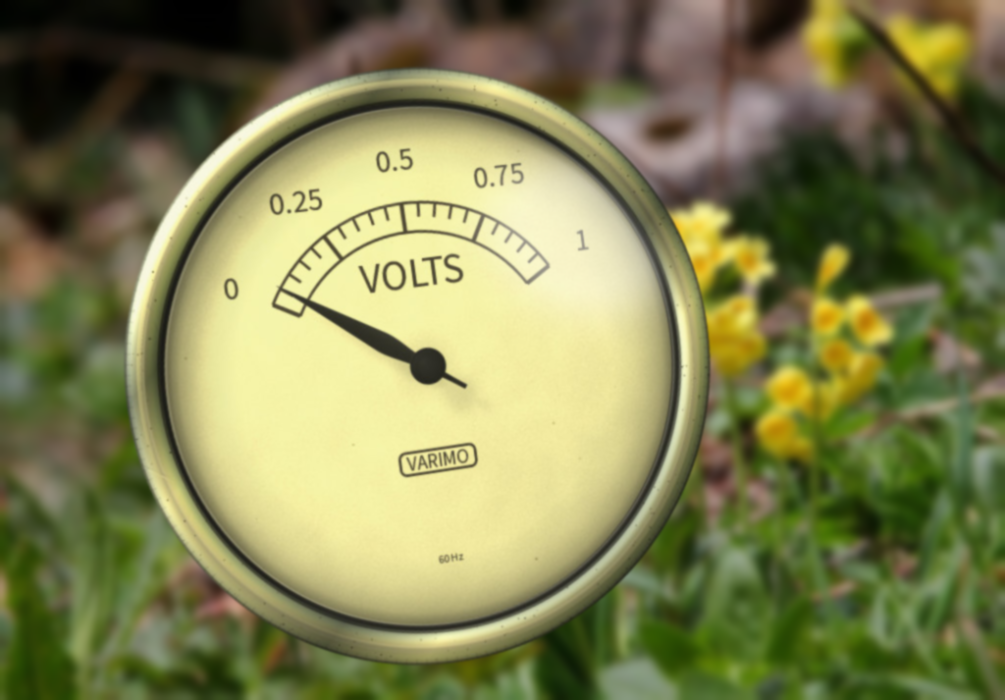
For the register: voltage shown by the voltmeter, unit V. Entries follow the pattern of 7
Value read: 0.05
